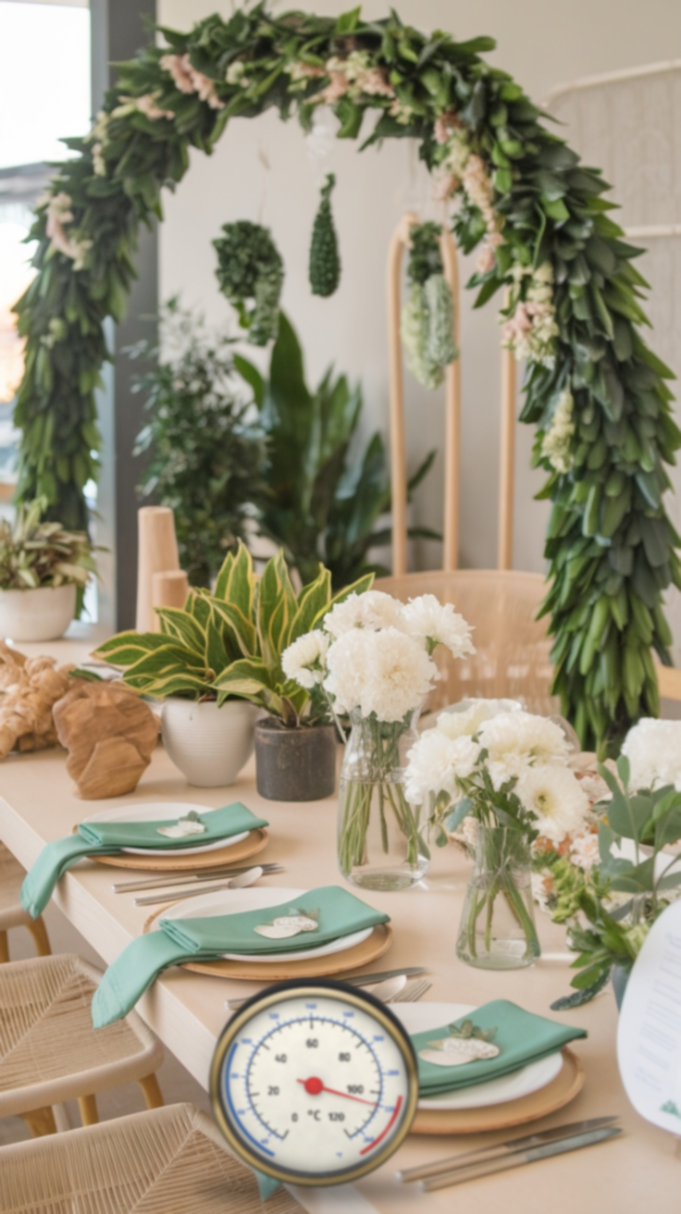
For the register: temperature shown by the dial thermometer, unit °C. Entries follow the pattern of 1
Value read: 104
